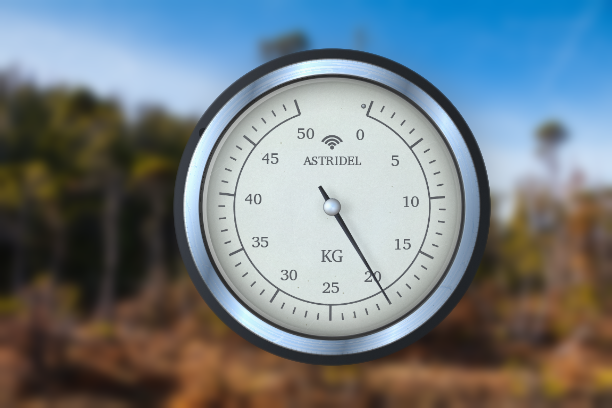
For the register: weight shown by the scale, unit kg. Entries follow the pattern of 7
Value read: 20
